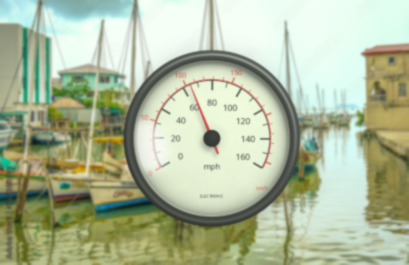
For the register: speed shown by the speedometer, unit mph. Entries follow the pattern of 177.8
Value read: 65
